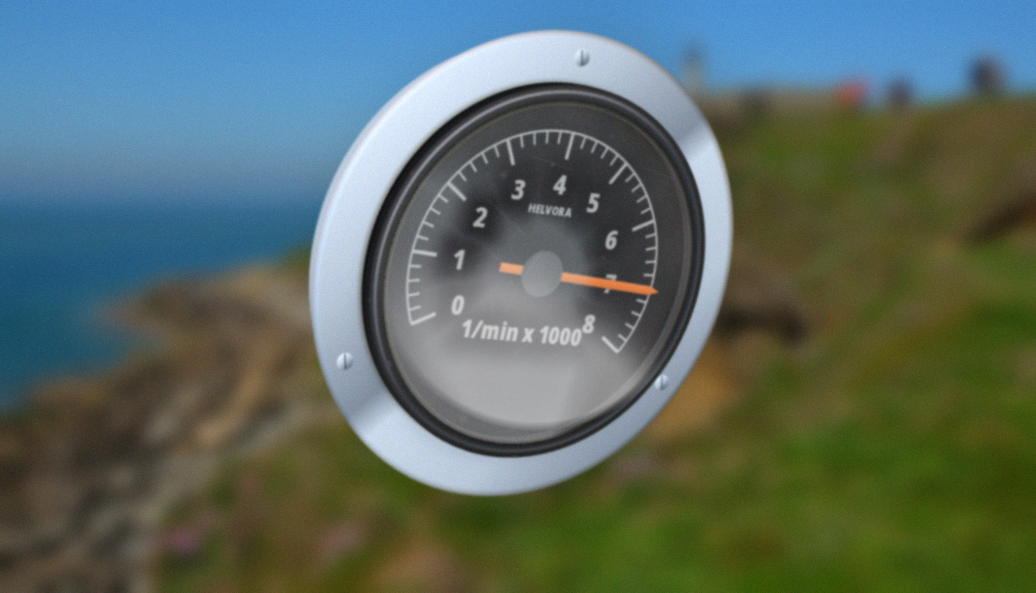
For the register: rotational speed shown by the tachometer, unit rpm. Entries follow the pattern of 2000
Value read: 7000
